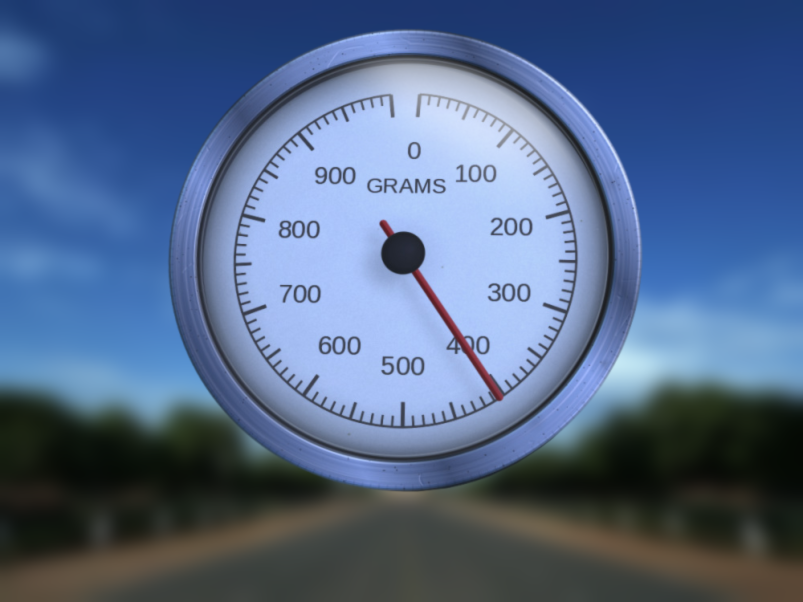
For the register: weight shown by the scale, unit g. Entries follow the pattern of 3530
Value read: 405
